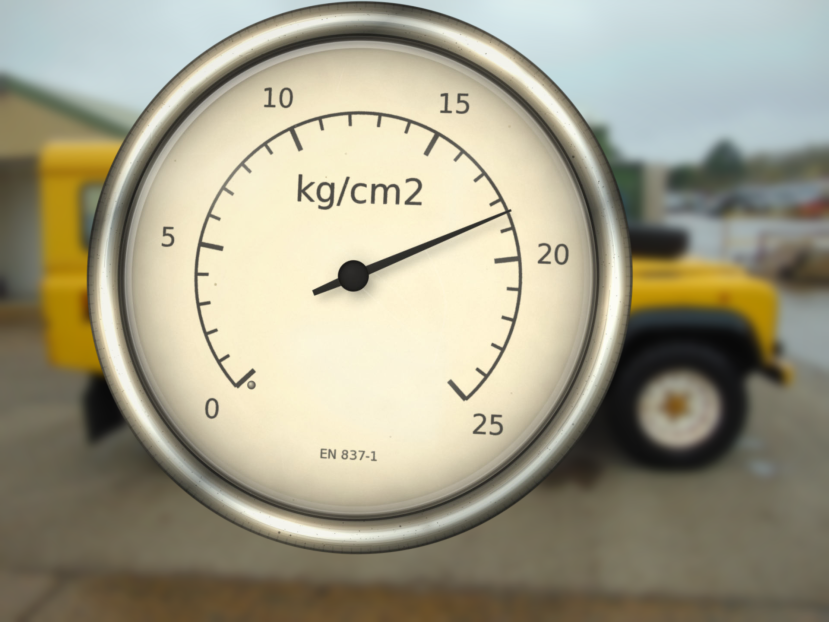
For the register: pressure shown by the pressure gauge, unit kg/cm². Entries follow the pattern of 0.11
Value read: 18.5
